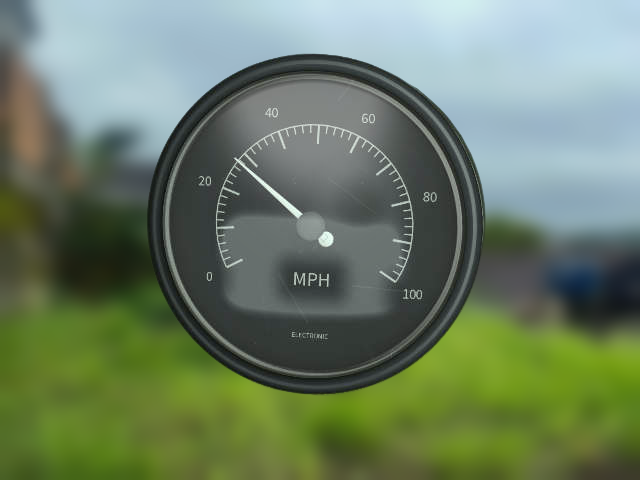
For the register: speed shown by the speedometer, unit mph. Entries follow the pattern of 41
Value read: 28
